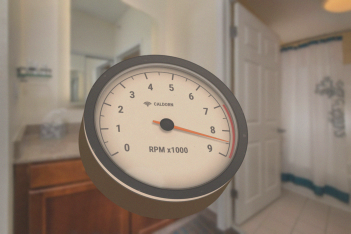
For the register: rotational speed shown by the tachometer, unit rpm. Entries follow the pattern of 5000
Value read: 8500
